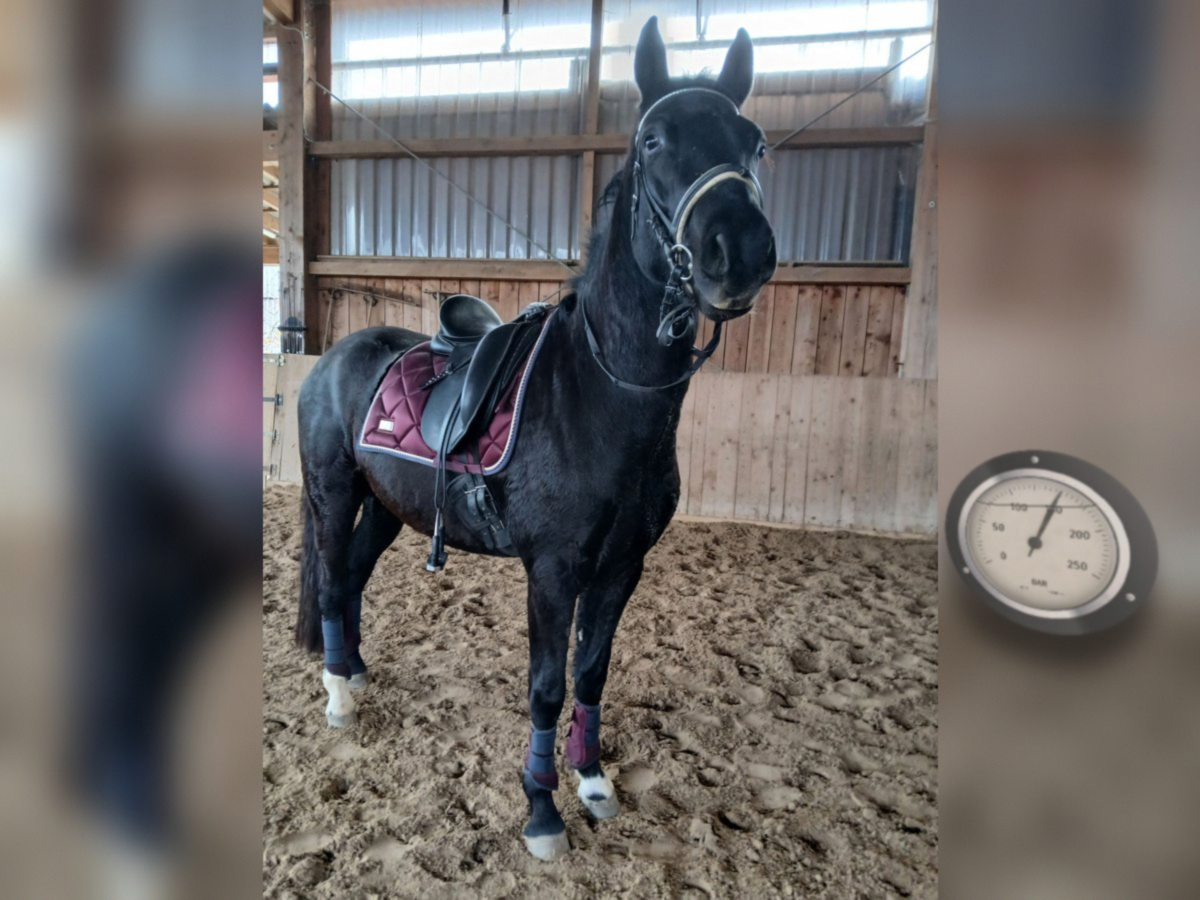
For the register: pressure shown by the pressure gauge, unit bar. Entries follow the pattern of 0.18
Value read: 150
